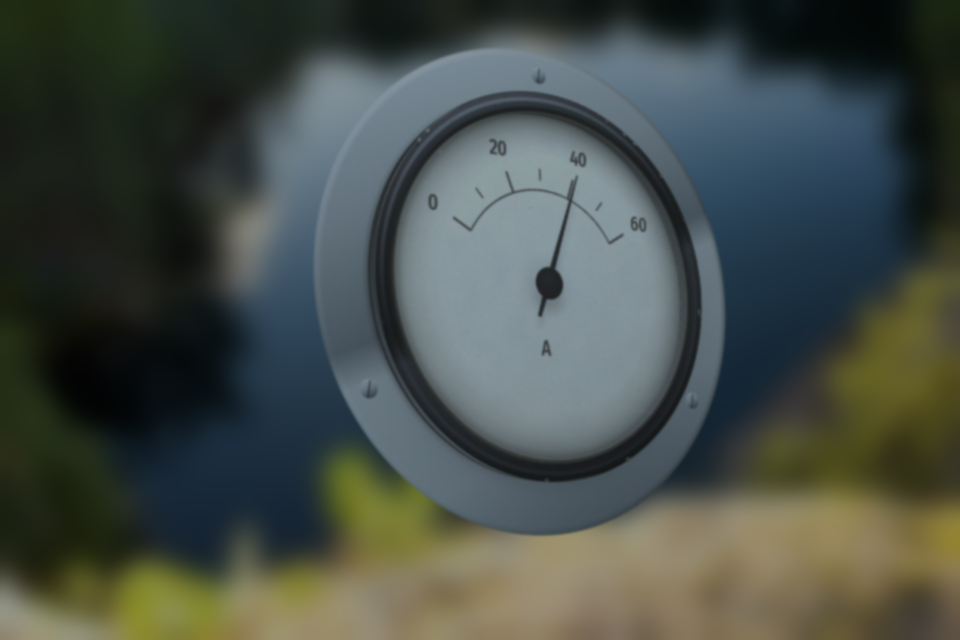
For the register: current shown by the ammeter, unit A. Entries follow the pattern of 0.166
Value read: 40
